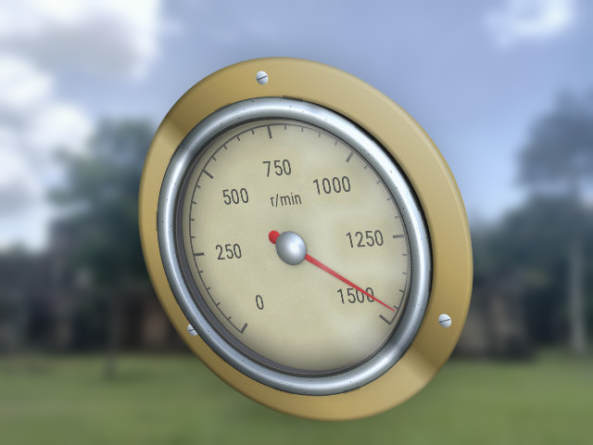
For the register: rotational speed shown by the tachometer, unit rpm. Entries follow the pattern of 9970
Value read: 1450
